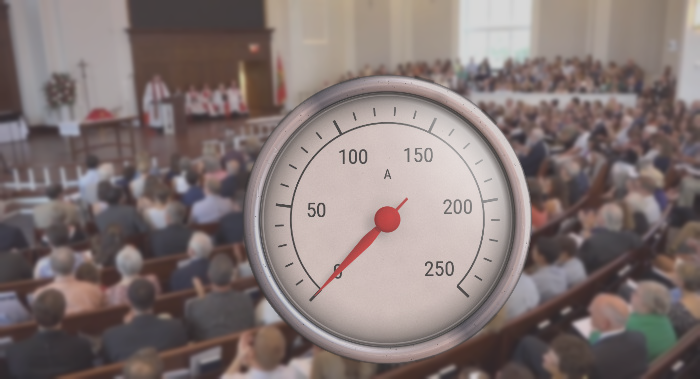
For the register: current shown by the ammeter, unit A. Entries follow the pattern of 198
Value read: 0
